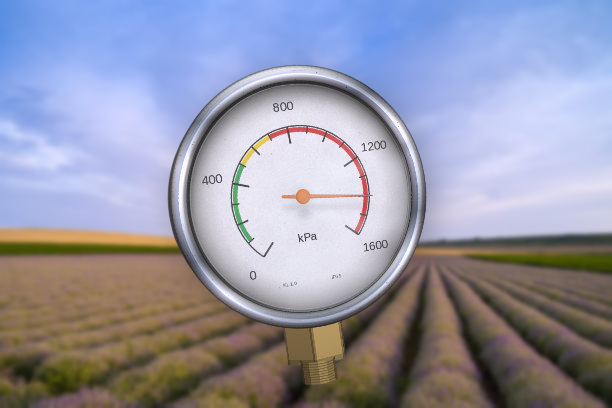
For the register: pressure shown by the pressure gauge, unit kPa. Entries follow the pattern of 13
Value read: 1400
